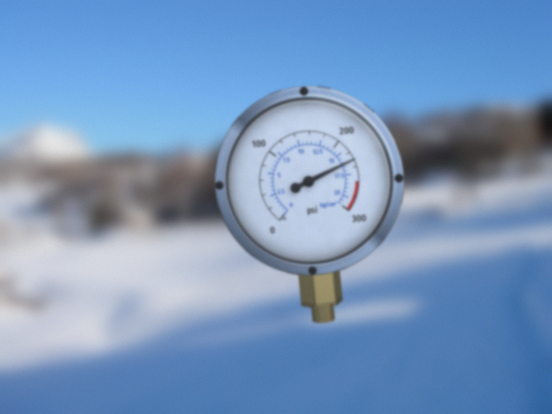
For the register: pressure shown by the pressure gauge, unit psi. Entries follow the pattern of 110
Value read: 230
